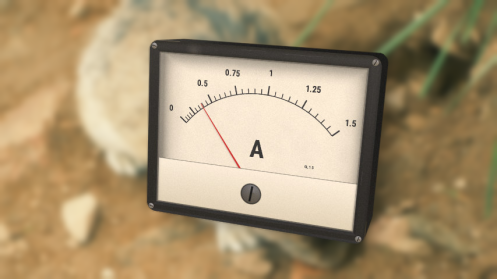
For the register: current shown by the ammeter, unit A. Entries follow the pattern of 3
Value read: 0.4
